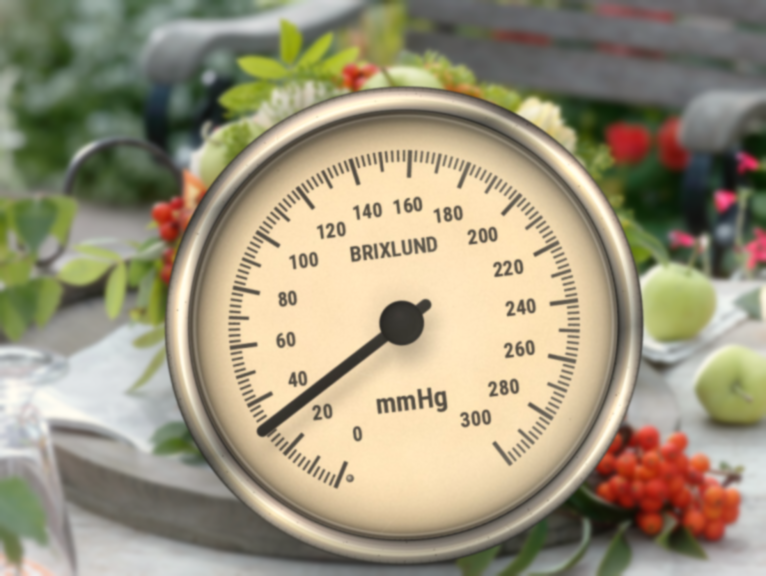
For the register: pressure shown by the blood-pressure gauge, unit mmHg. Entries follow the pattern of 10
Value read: 30
